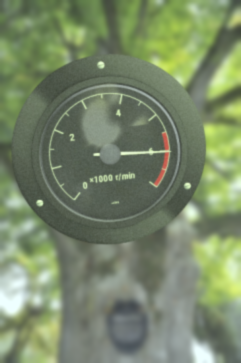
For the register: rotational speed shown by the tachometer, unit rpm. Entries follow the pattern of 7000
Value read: 6000
